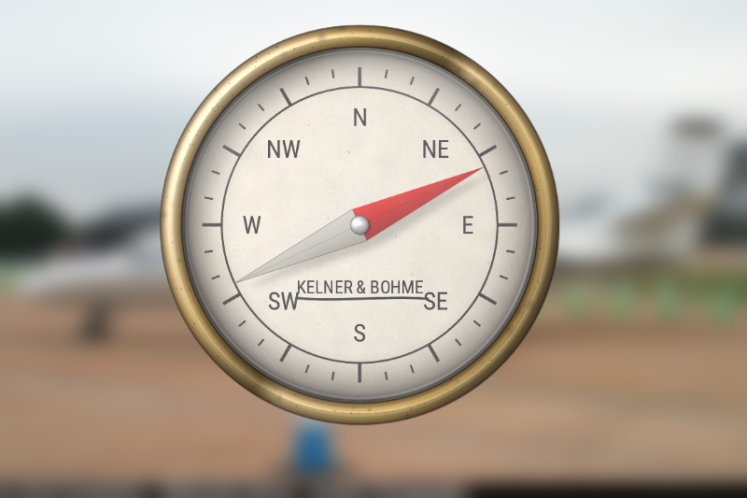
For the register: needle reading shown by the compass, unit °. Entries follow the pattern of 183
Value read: 65
